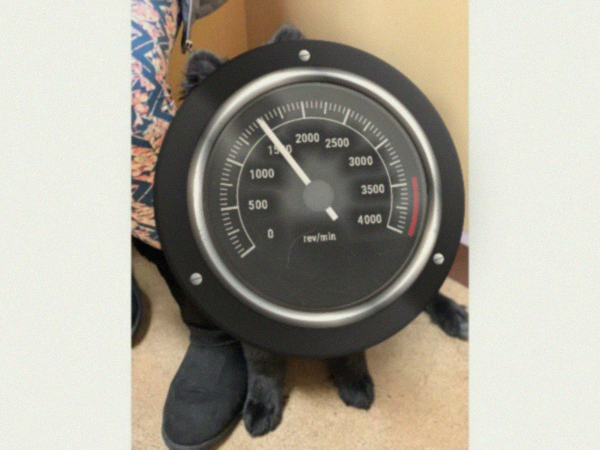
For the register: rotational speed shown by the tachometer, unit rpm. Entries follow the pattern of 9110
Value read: 1500
